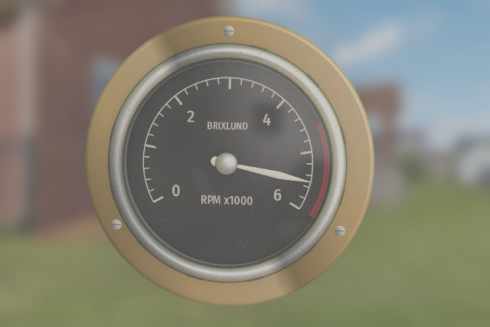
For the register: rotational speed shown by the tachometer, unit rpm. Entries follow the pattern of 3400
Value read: 5500
